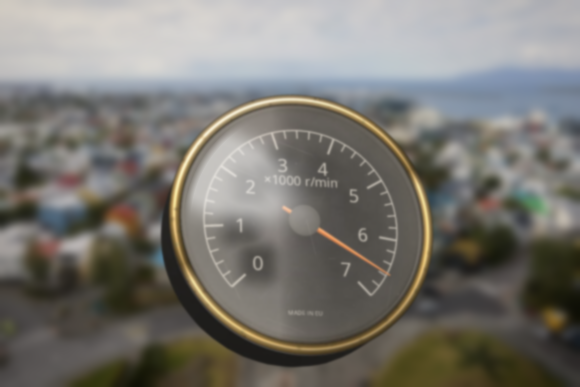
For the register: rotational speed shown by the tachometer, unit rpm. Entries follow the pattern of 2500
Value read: 6600
